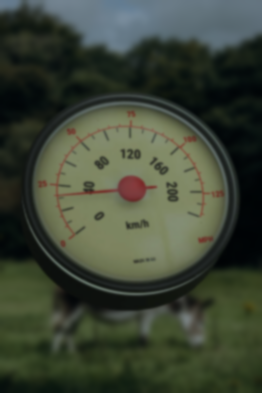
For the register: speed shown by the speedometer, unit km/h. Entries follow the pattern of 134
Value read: 30
